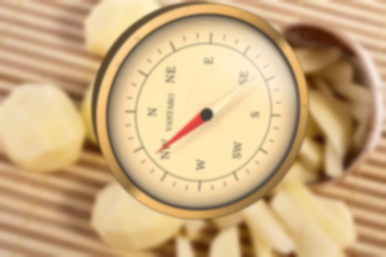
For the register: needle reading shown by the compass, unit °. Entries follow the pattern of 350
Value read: 320
